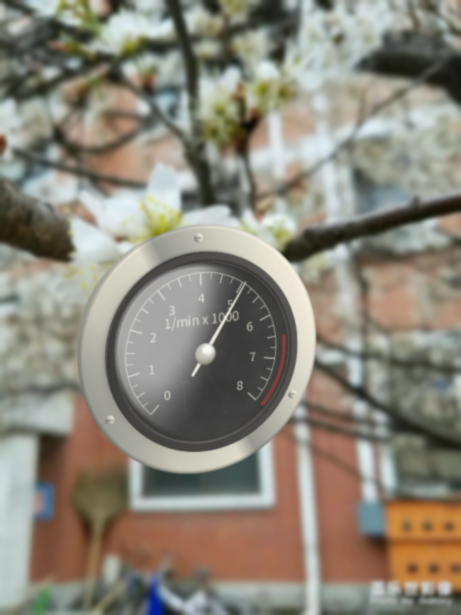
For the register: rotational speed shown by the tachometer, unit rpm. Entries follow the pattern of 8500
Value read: 5000
